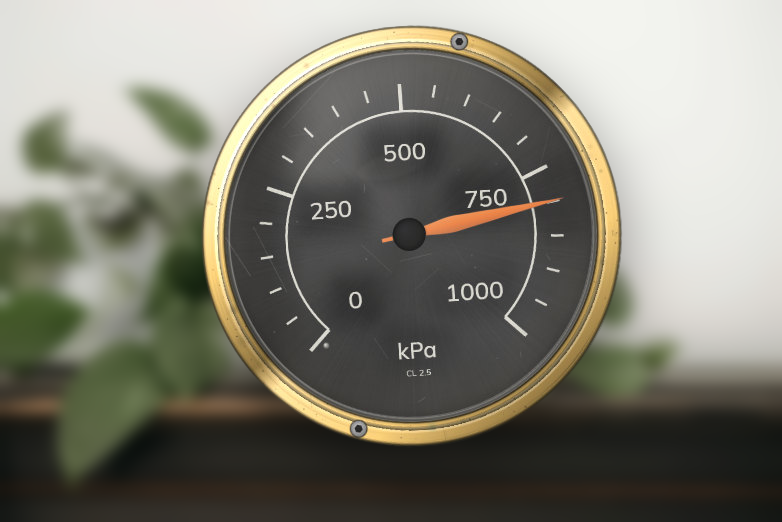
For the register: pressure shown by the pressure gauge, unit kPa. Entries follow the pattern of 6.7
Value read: 800
